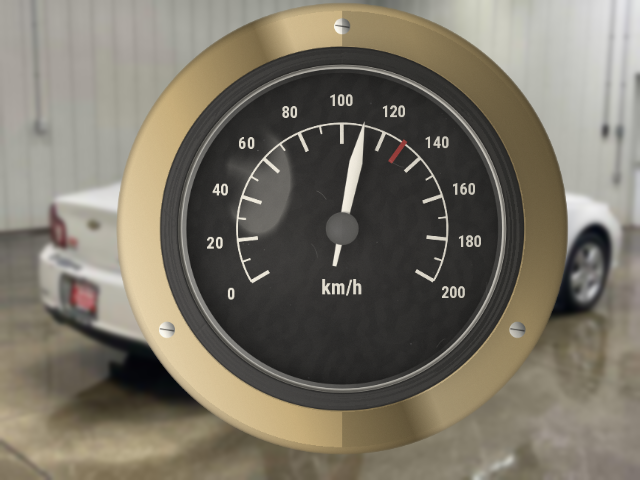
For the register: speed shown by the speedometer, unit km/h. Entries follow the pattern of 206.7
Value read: 110
